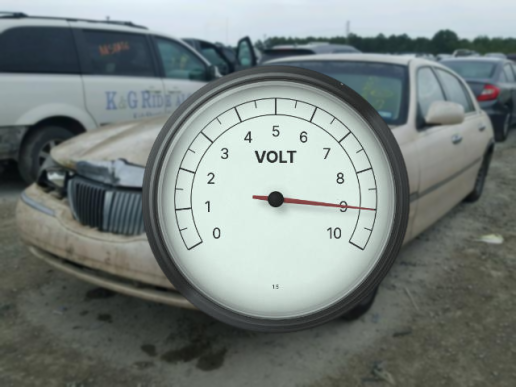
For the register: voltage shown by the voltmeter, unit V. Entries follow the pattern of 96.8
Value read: 9
